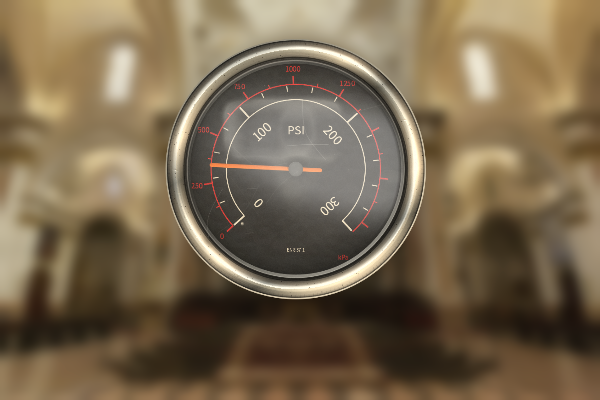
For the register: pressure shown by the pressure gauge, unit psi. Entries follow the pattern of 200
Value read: 50
